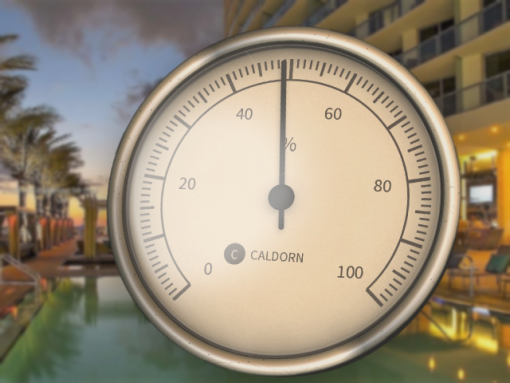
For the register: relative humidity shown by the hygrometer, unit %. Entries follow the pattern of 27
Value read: 49
